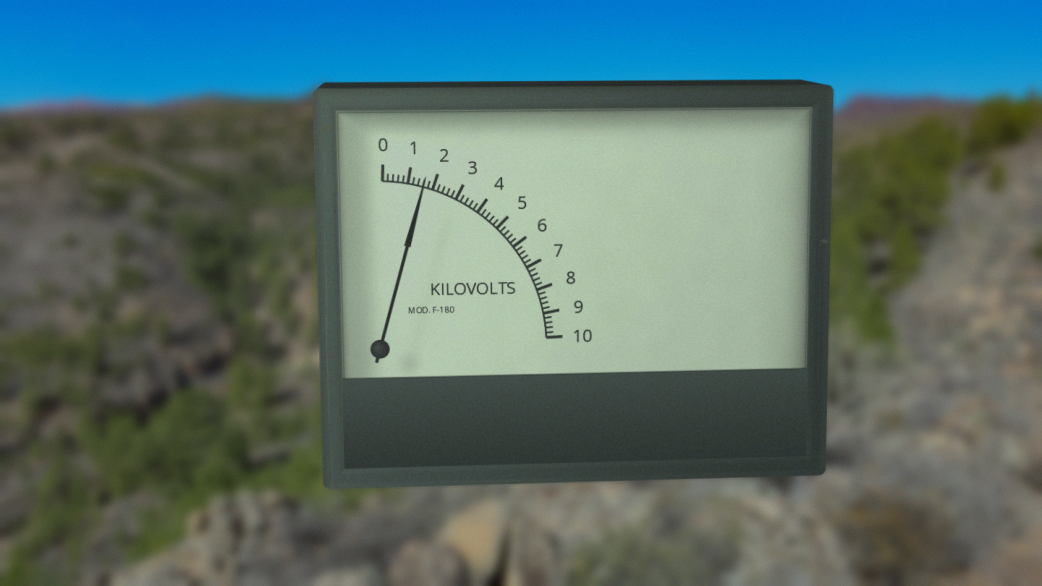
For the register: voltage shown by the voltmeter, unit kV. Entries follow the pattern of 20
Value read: 1.6
